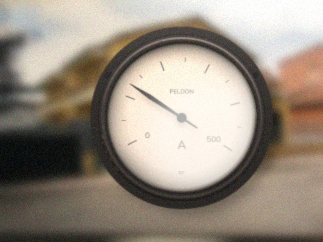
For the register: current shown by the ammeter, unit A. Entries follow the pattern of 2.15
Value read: 125
